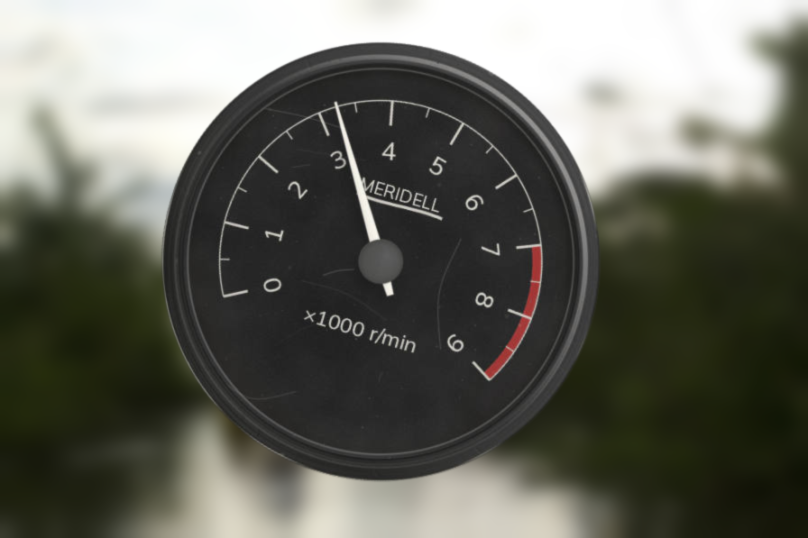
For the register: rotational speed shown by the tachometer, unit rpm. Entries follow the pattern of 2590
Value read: 3250
